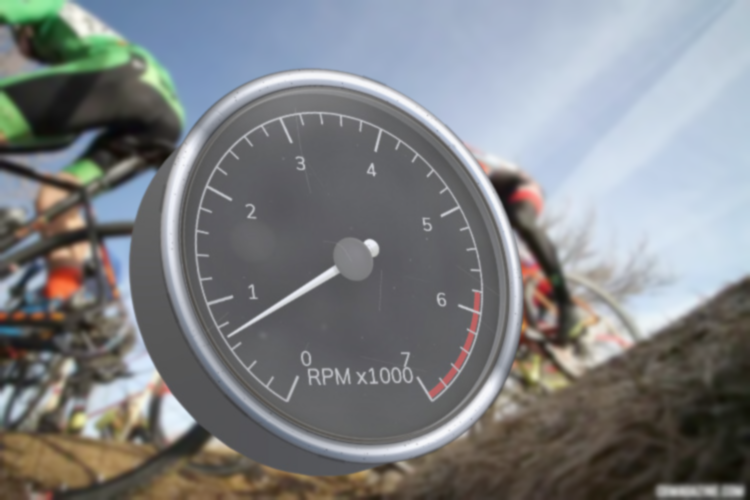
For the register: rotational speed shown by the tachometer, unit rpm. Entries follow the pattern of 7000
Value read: 700
